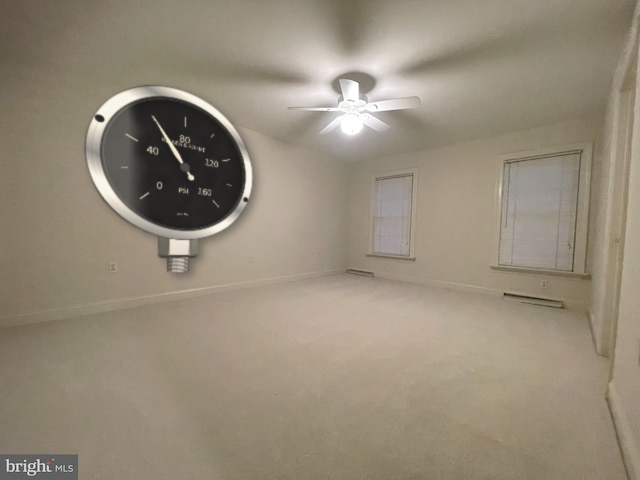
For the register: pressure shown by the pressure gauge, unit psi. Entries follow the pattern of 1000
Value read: 60
